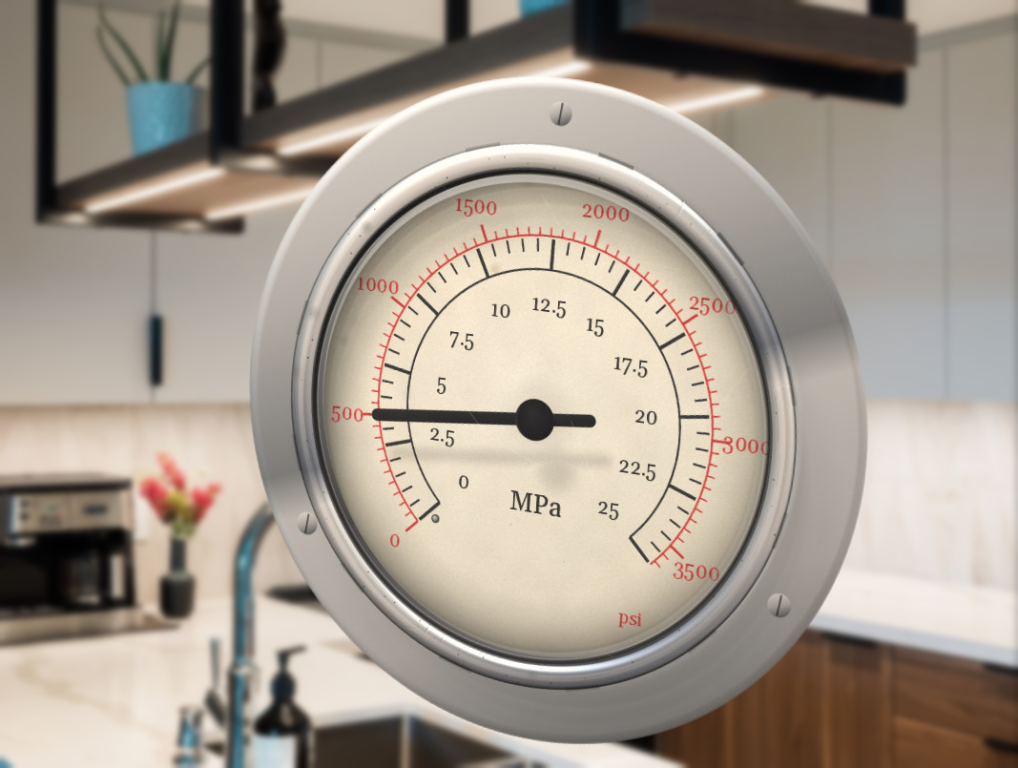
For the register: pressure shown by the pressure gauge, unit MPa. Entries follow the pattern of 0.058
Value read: 3.5
